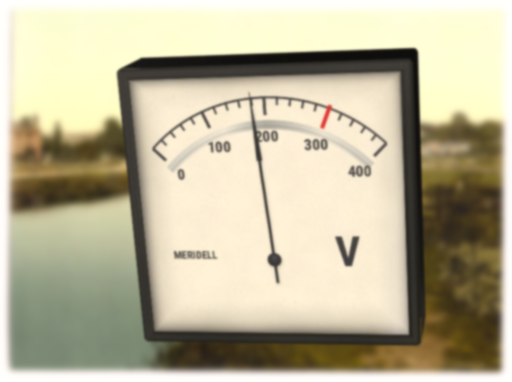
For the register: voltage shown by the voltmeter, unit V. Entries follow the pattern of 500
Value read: 180
